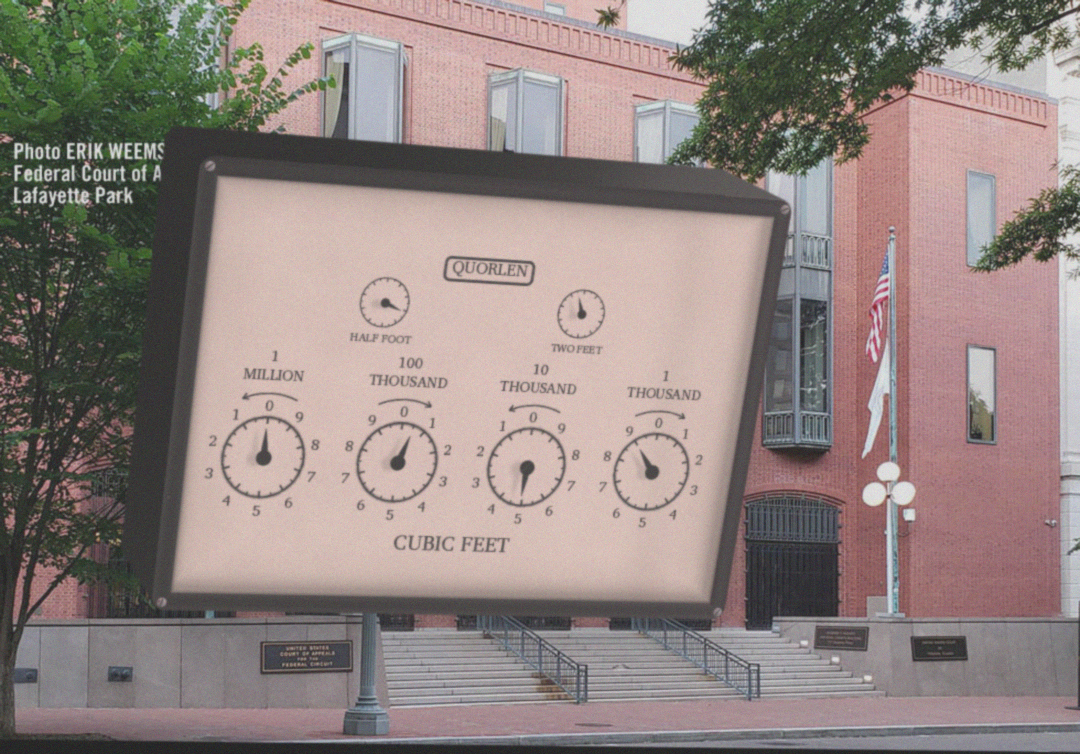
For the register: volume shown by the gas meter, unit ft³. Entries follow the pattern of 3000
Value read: 4900
